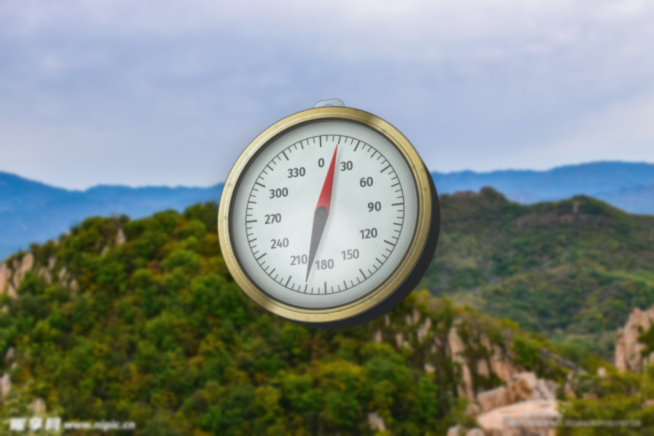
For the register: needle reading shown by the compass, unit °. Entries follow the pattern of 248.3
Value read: 15
